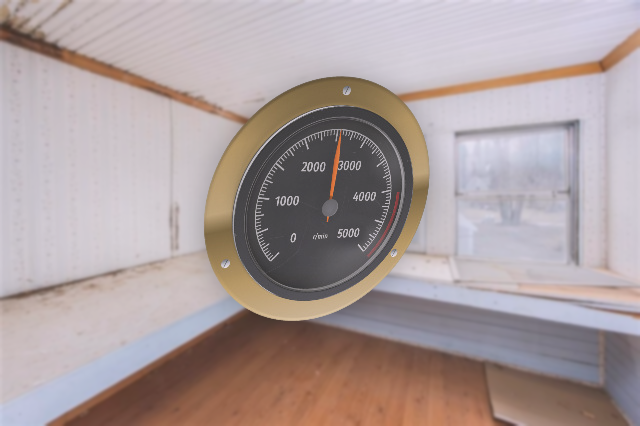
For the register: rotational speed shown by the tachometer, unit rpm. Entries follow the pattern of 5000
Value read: 2500
